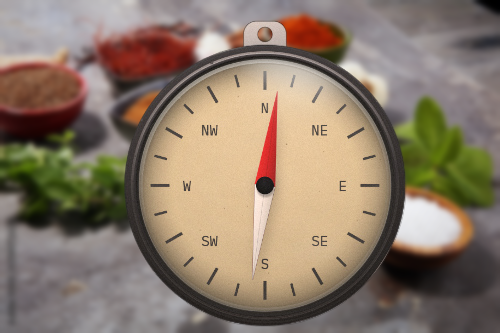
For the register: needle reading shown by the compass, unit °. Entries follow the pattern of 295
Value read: 7.5
